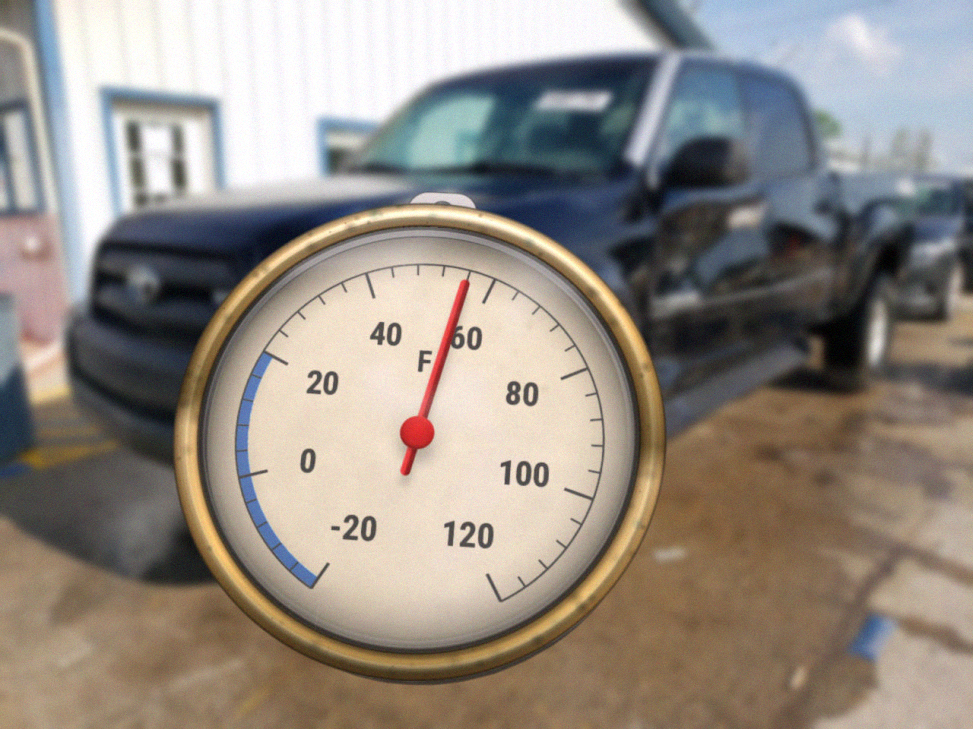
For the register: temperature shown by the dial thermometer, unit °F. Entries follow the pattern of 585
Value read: 56
